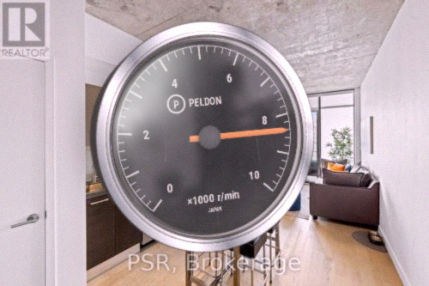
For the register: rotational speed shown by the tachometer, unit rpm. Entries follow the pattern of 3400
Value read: 8400
